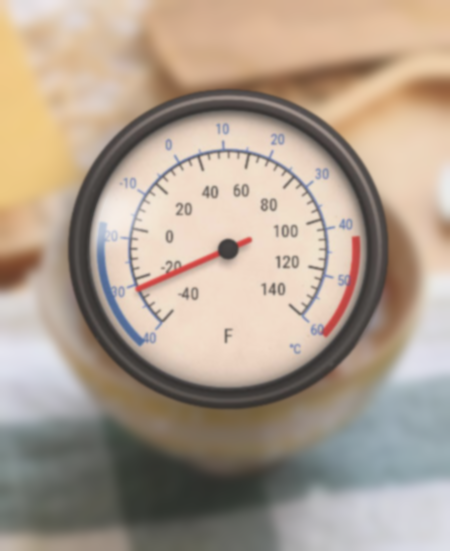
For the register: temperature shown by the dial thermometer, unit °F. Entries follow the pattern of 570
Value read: -24
